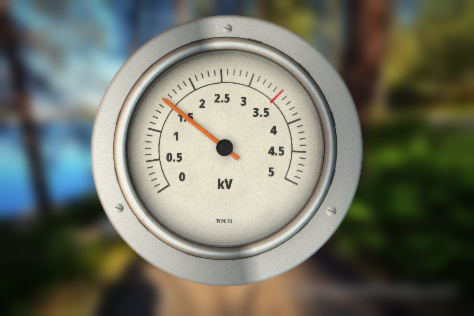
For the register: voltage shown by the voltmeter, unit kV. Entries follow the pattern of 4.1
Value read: 1.5
